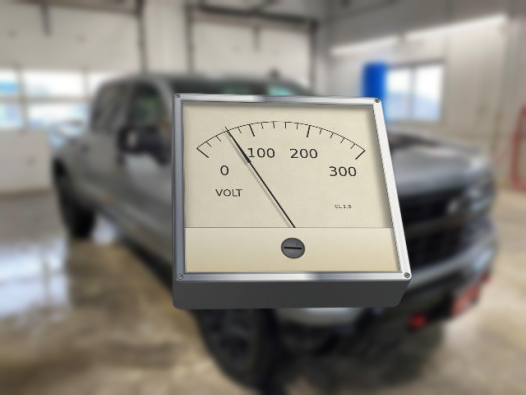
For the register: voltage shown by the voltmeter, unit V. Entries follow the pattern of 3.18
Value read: 60
